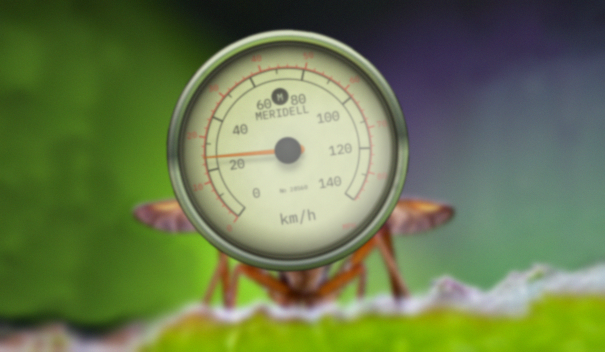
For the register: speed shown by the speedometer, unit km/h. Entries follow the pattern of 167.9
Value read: 25
